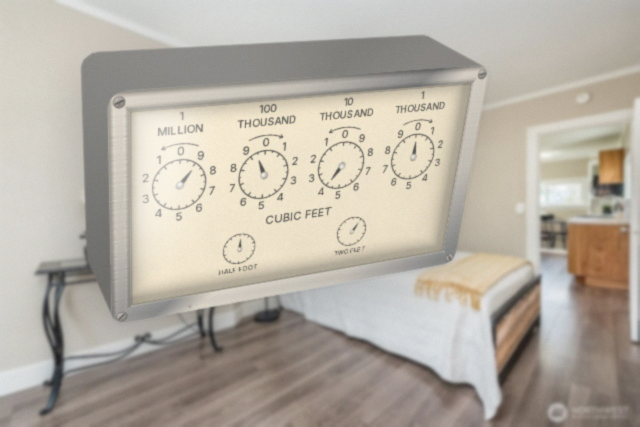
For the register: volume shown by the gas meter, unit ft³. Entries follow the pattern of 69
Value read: 894000
